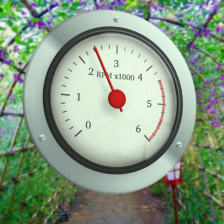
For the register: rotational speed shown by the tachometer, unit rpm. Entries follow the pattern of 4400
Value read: 2400
